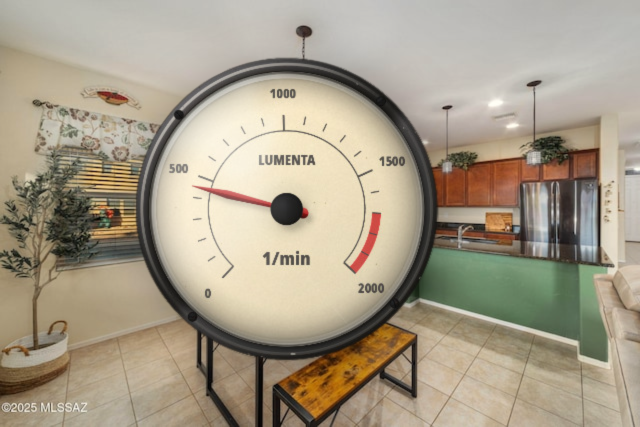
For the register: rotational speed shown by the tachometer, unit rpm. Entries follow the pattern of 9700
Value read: 450
